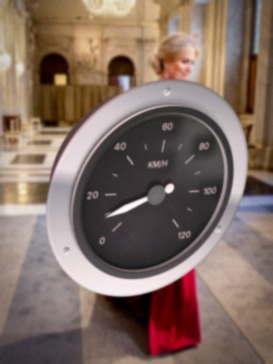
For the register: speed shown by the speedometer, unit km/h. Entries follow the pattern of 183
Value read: 10
